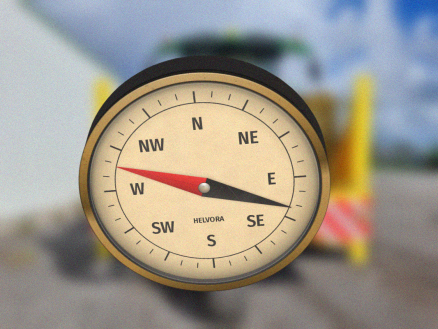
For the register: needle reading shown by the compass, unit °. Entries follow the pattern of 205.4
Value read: 290
